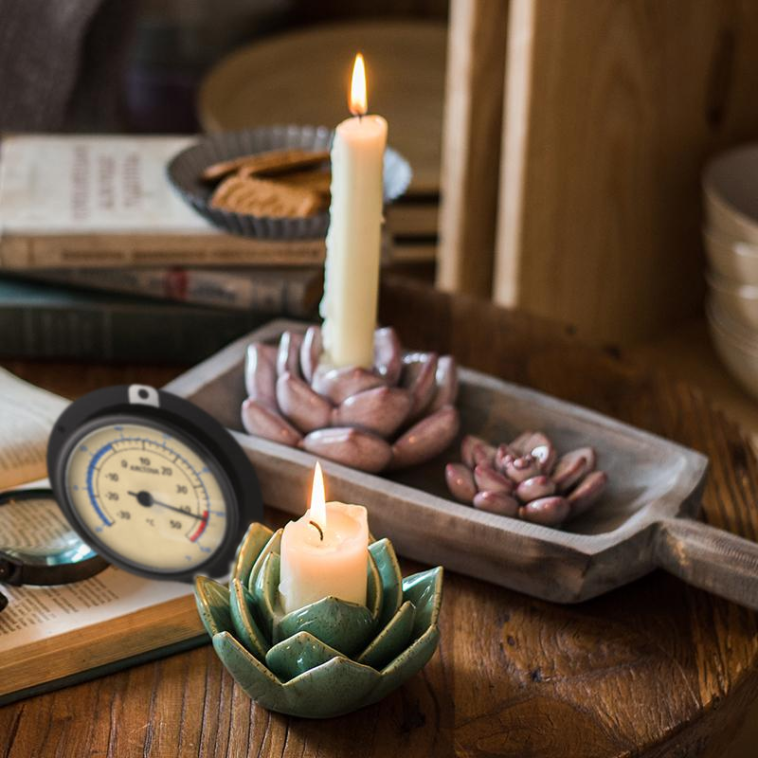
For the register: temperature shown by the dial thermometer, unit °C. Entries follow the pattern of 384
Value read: 40
